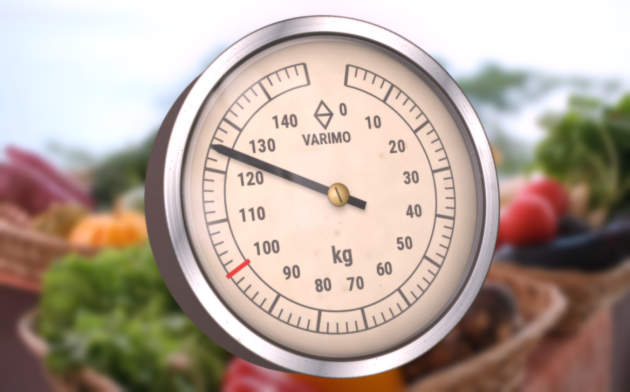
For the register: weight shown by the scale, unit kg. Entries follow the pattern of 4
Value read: 124
